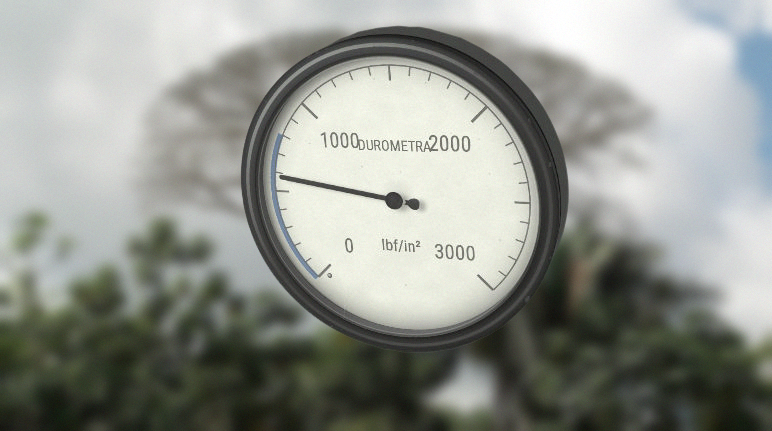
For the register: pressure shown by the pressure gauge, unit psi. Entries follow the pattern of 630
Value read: 600
